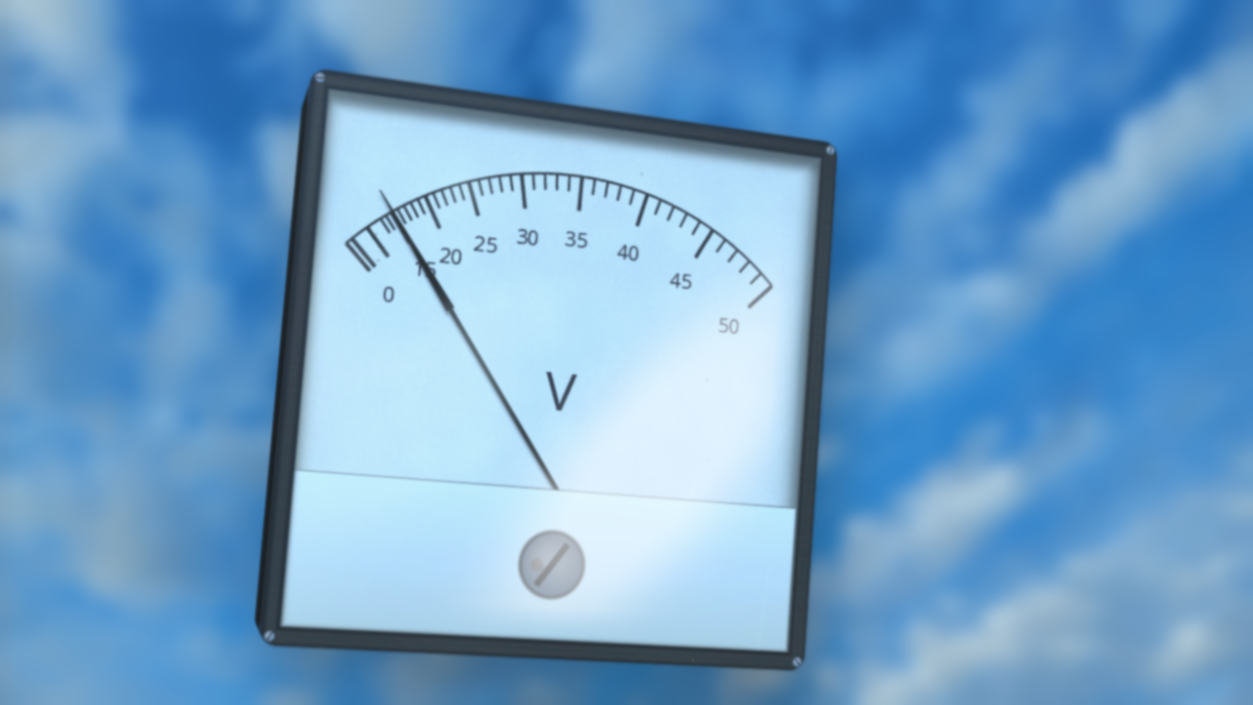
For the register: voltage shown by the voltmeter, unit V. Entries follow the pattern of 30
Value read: 15
